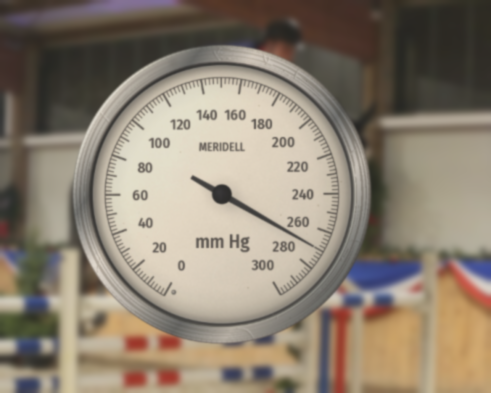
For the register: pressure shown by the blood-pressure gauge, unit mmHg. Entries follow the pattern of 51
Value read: 270
